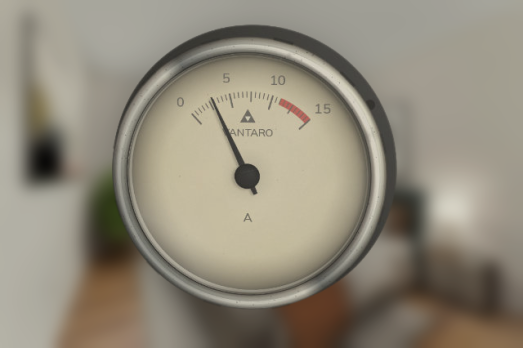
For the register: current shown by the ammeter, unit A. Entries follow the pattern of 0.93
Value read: 3
